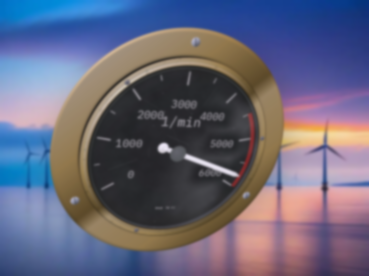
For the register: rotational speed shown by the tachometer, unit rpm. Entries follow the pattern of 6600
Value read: 5750
